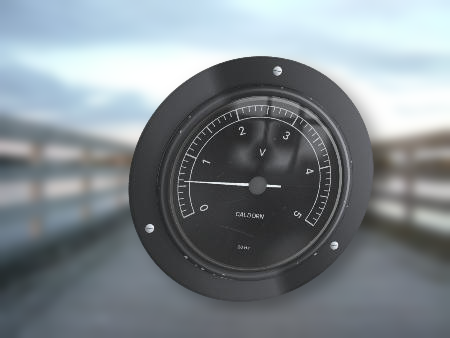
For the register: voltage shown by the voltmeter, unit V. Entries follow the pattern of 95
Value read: 0.6
